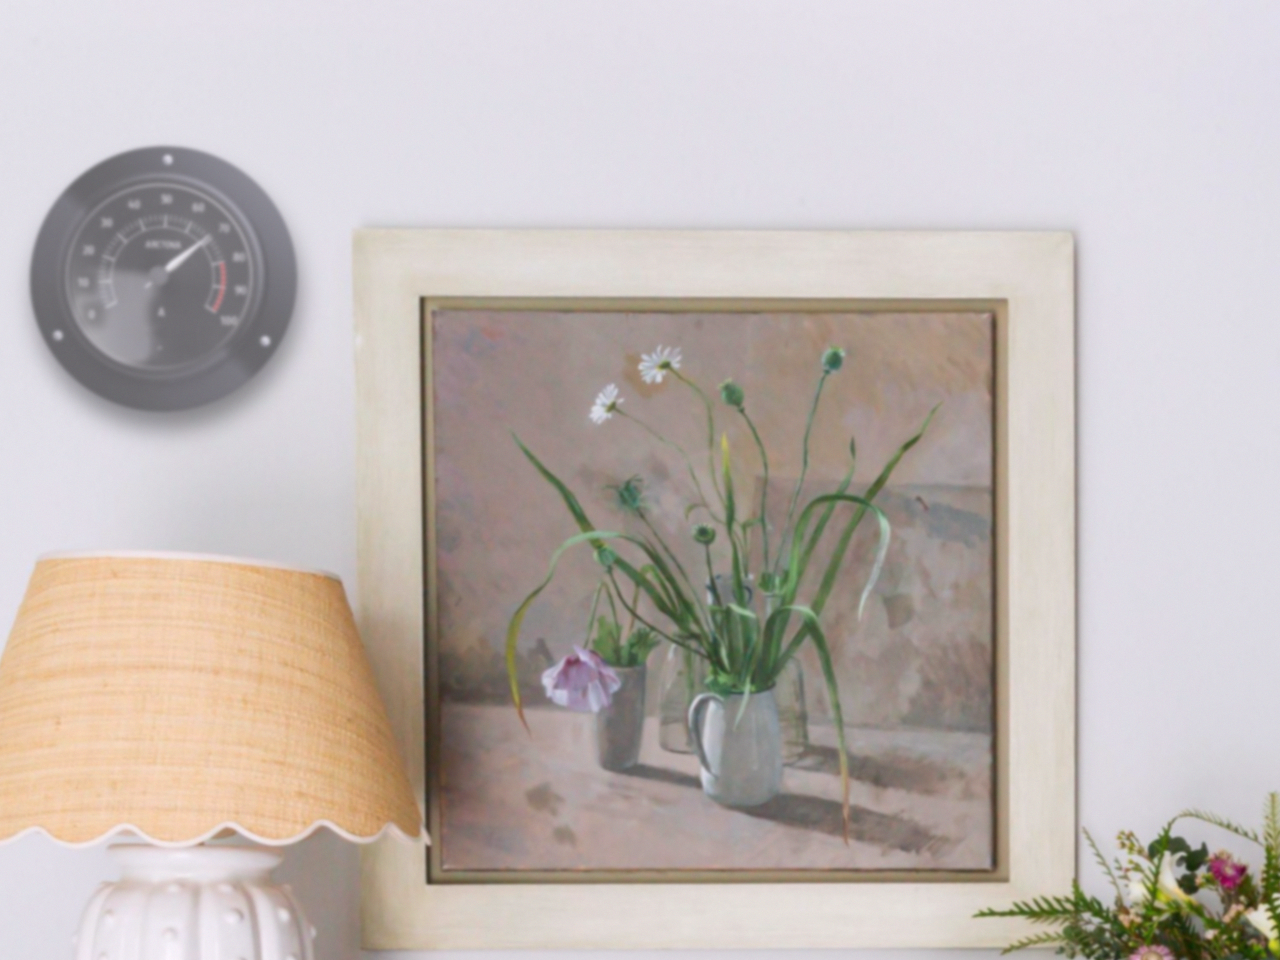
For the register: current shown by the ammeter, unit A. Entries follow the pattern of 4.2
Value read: 70
